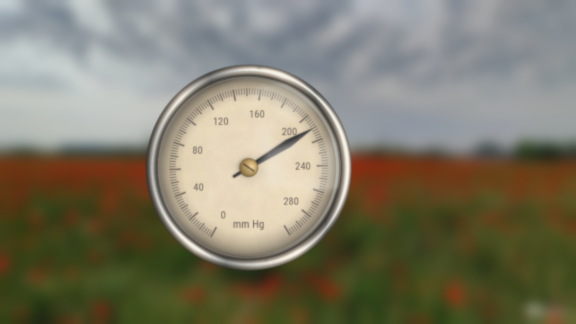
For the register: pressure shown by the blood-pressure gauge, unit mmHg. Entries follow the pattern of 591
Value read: 210
